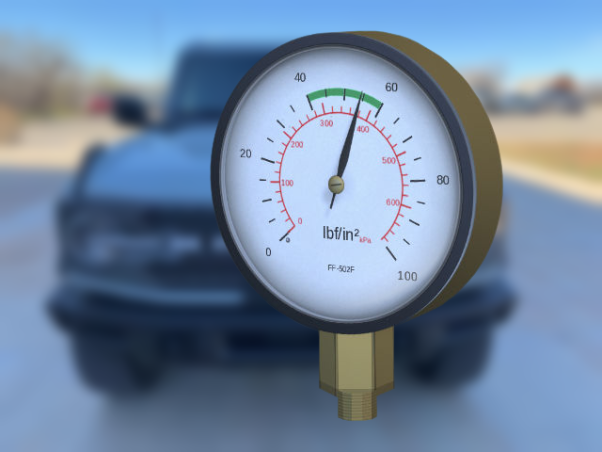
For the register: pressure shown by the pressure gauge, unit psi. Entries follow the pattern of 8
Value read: 55
